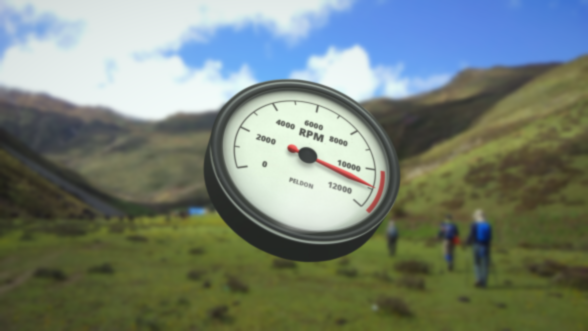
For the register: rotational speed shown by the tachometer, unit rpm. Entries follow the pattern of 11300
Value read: 11000
